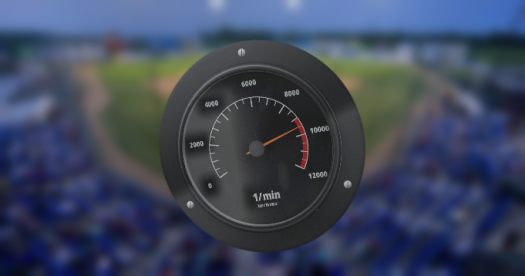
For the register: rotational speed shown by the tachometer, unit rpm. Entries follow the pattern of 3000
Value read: 9500
